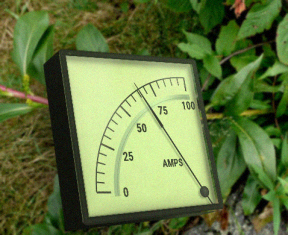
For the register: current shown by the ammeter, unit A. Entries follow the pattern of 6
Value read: 65
